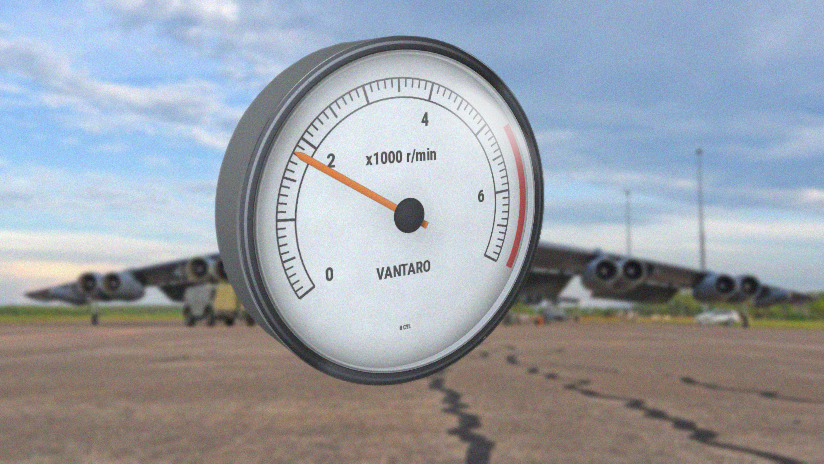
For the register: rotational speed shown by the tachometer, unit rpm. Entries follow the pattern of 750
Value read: 1800
